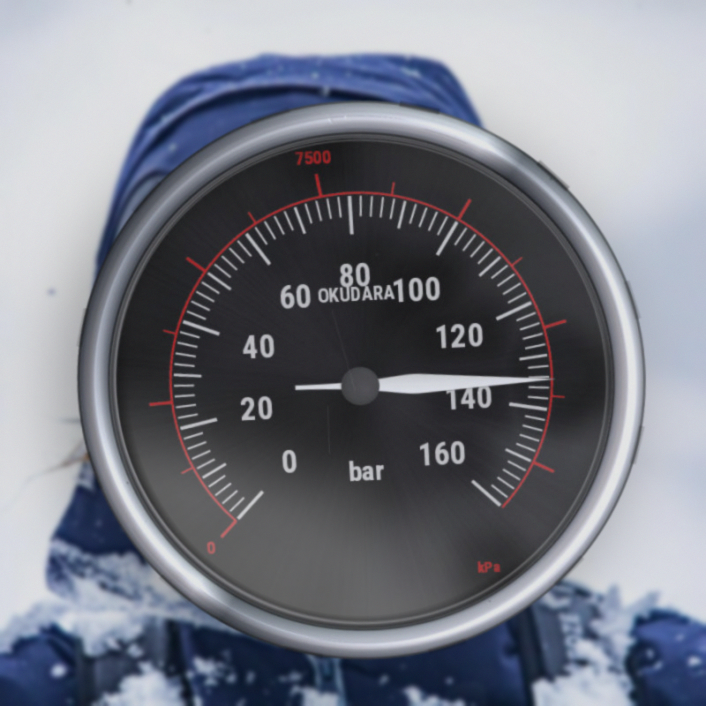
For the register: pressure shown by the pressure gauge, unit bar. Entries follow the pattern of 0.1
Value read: 134
